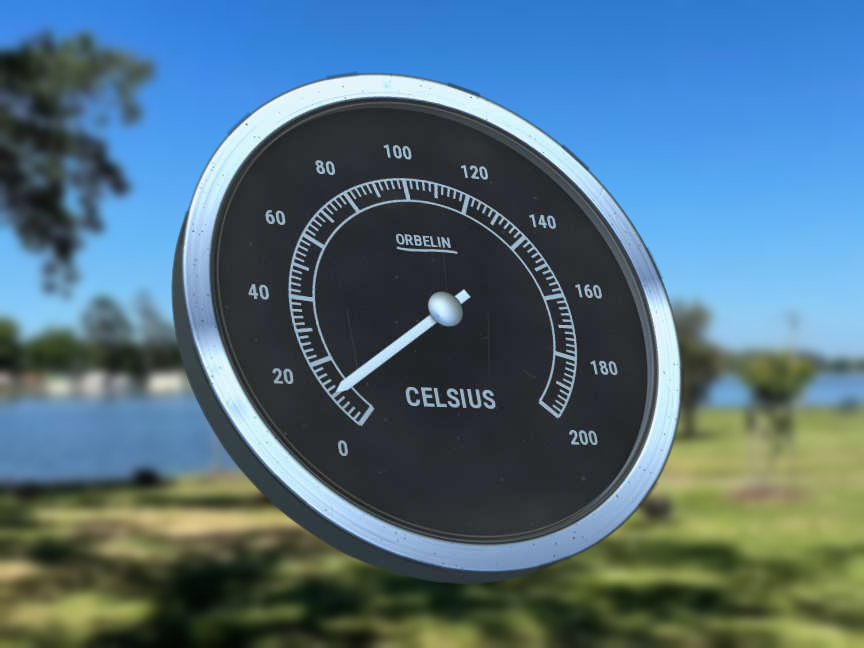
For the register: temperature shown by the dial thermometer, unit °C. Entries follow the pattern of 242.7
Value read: 10
